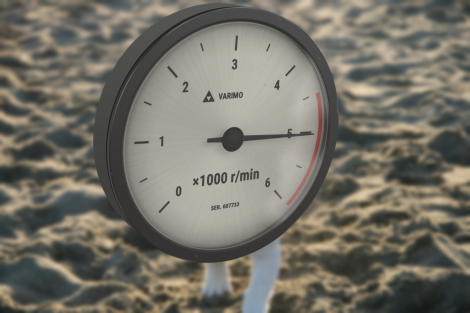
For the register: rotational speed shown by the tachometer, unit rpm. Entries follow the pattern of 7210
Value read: 5000
